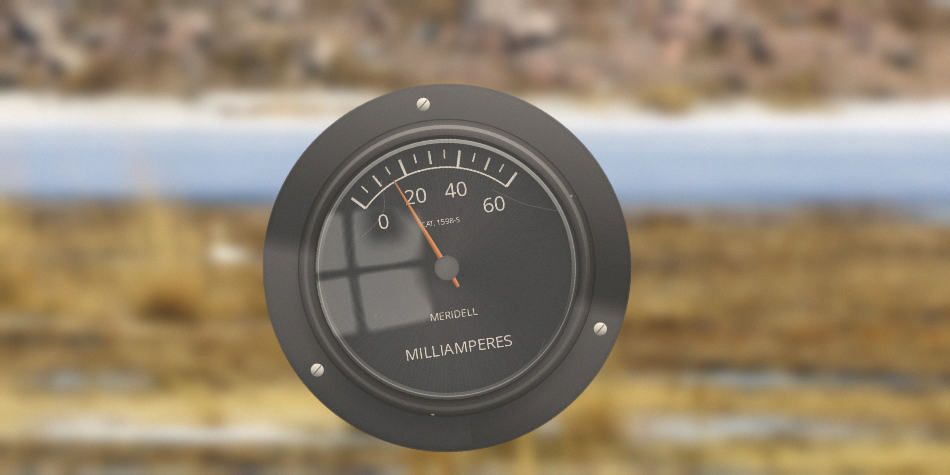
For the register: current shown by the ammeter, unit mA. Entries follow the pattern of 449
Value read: 15
